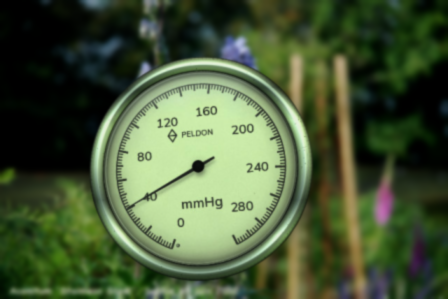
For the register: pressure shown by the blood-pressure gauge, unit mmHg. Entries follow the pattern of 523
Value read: 40
